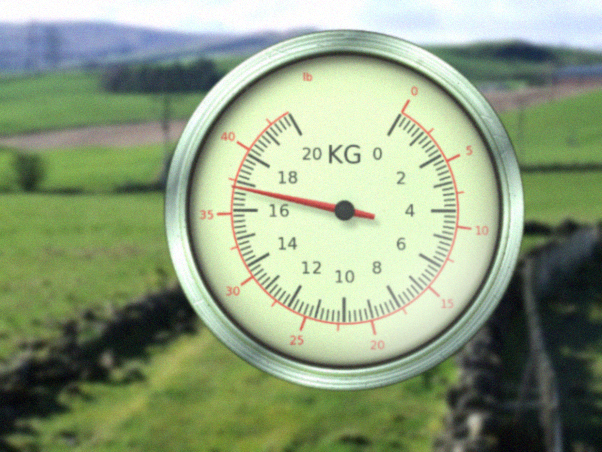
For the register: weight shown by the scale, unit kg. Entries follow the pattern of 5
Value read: 16.8
